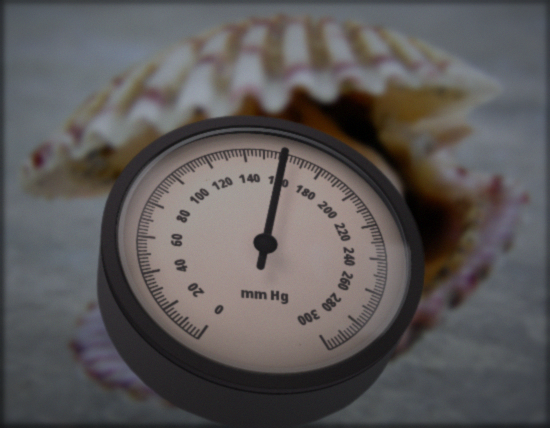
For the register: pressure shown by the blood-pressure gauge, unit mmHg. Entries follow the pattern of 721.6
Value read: 160
